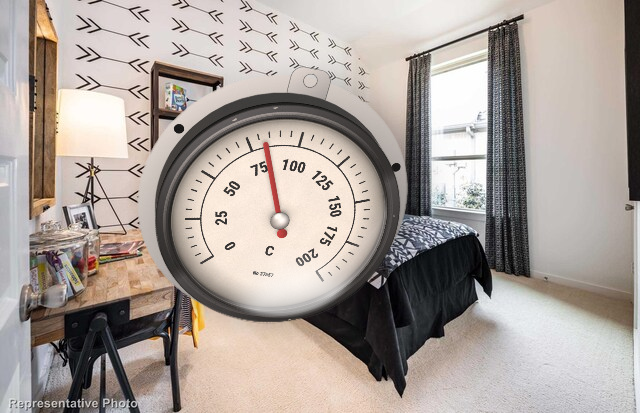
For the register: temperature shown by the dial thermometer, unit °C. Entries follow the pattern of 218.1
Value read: 82.5
